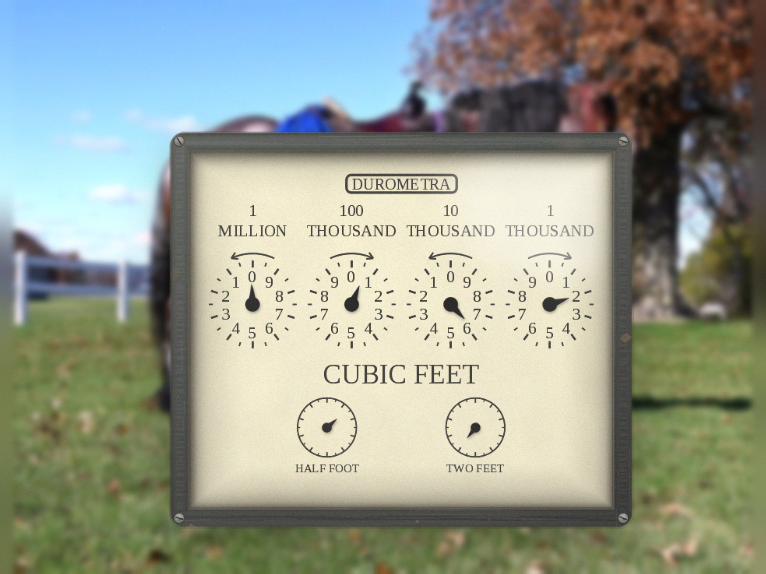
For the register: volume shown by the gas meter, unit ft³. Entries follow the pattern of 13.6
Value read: 6200
